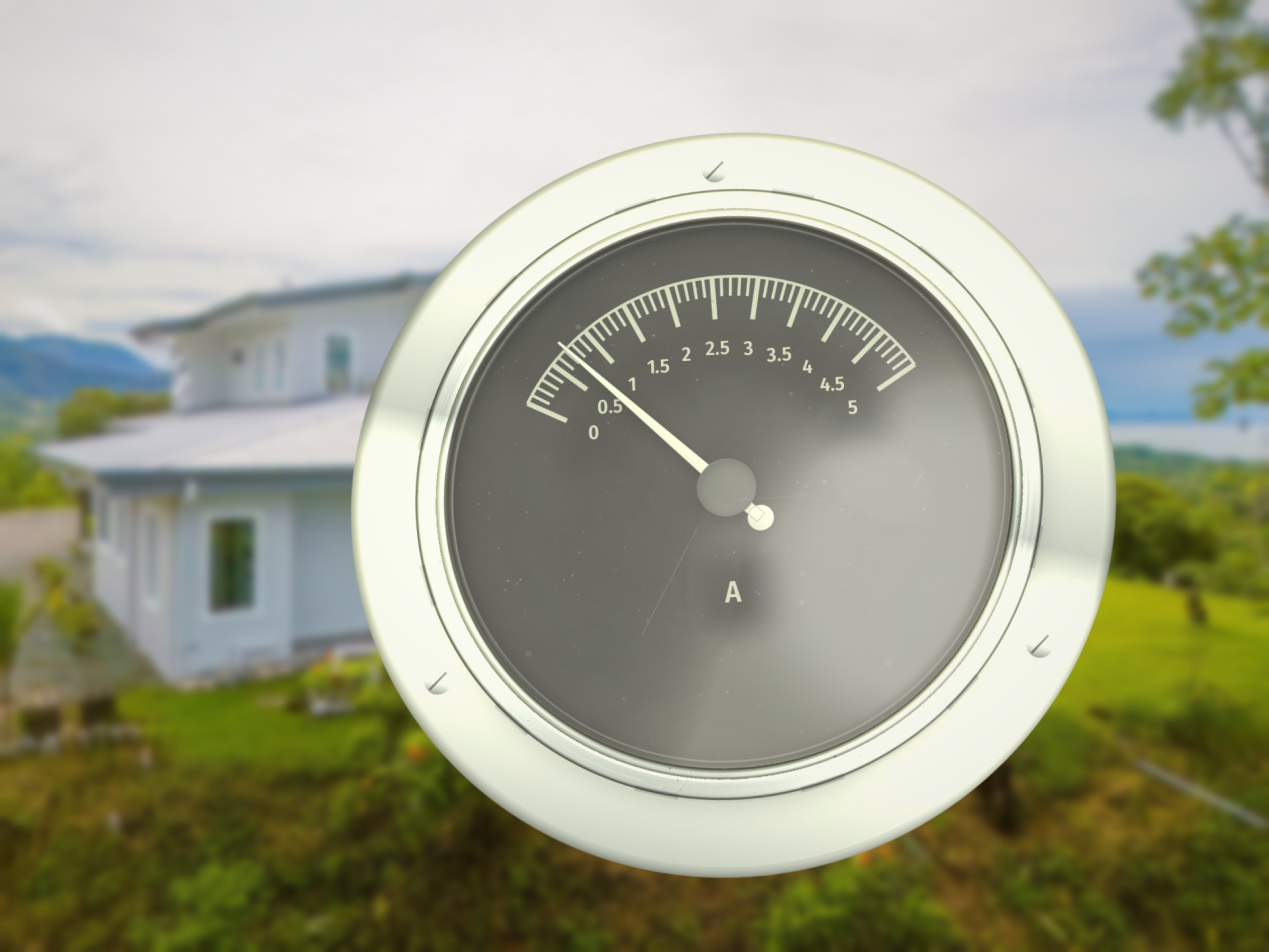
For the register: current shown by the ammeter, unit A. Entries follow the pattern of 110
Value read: 0.7
